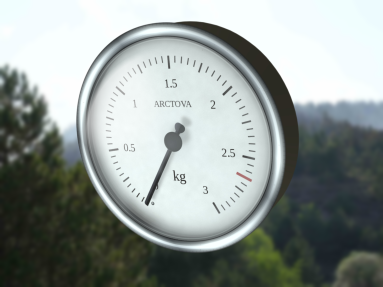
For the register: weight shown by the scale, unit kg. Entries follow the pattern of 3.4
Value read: 0
